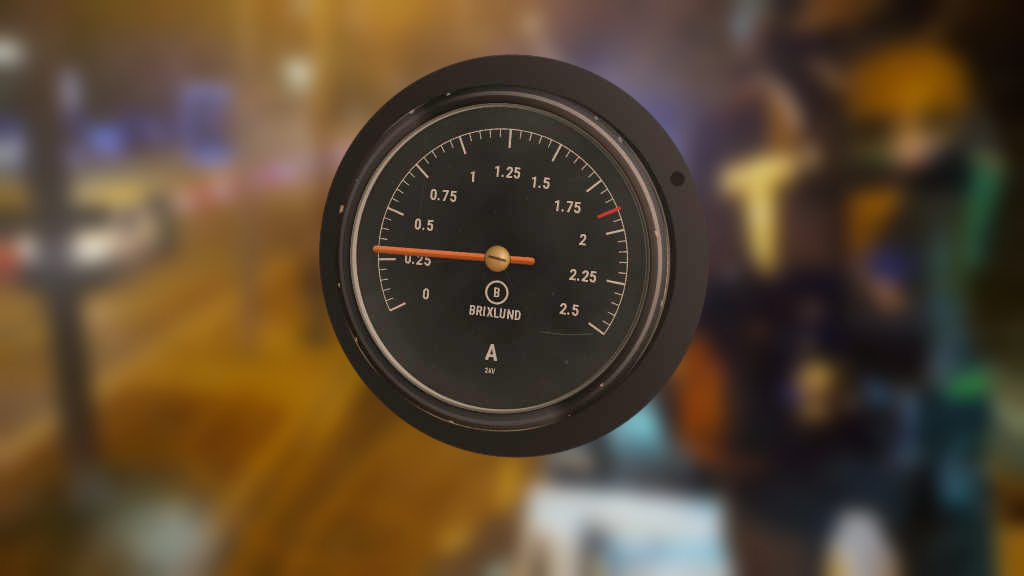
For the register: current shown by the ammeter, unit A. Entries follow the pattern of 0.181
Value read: 0.3
